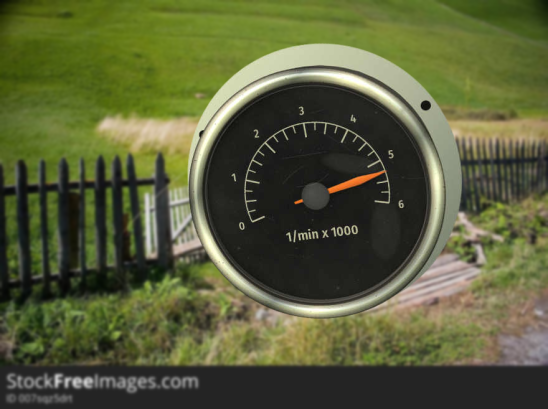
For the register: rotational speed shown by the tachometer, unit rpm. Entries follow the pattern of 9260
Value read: 5250
